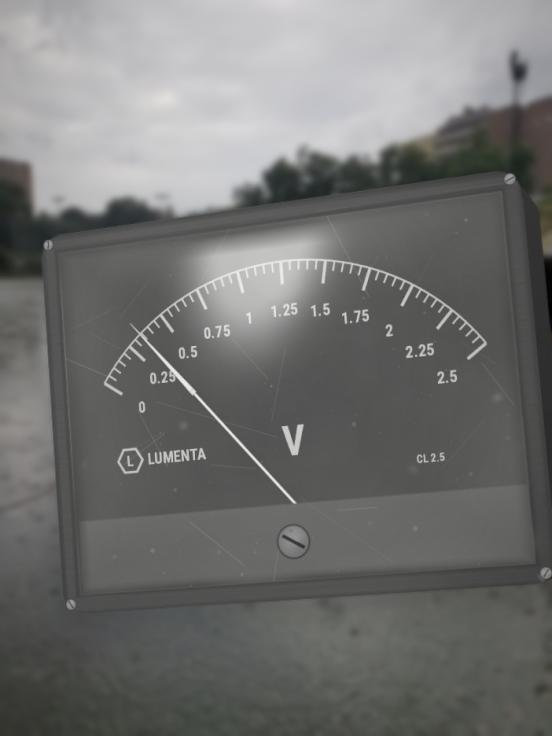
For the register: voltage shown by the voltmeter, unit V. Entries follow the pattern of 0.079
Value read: 0.35
